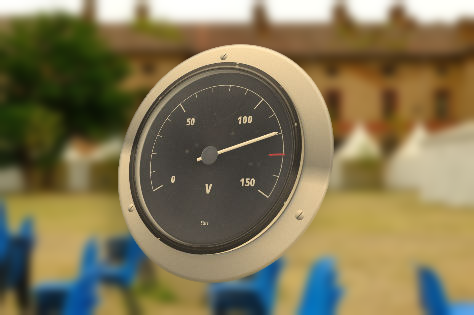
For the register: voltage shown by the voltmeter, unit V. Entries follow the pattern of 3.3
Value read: 120
